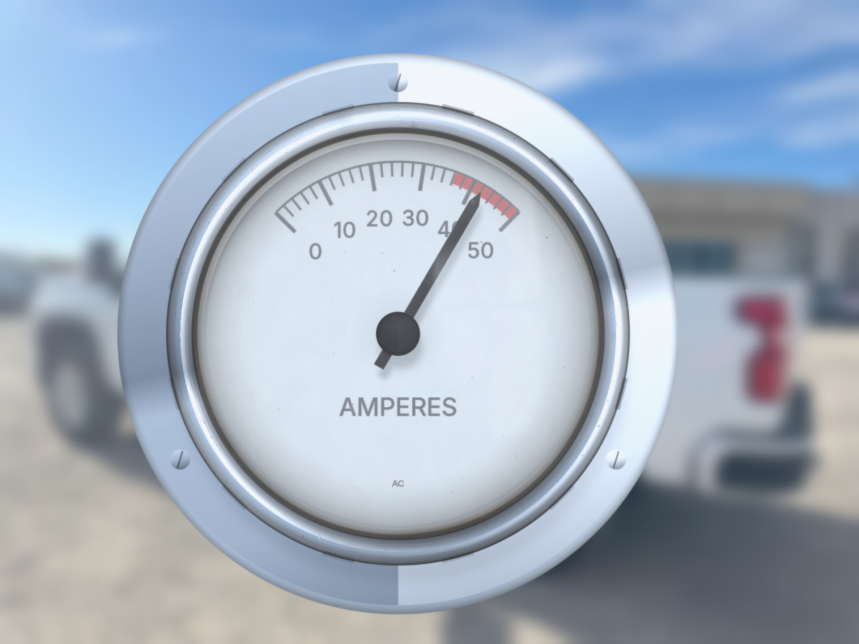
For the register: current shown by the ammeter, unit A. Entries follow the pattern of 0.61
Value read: 42
